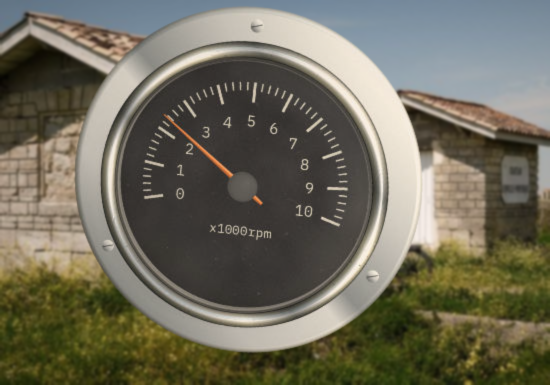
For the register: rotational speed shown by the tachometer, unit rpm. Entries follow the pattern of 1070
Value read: 2400
